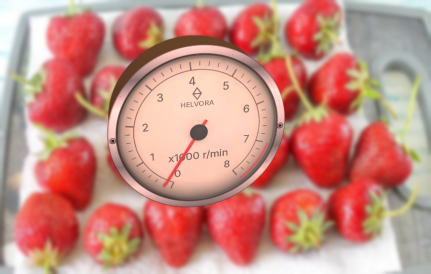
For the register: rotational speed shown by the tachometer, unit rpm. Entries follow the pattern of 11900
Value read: 200
